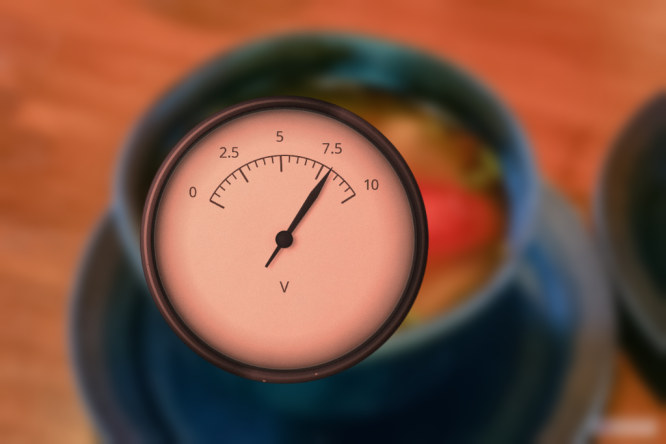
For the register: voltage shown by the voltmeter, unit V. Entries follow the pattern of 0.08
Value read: 8
